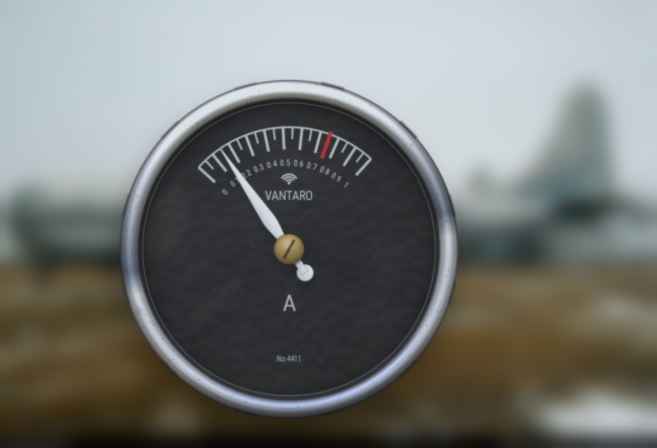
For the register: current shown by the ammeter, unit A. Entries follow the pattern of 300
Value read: 0.15
